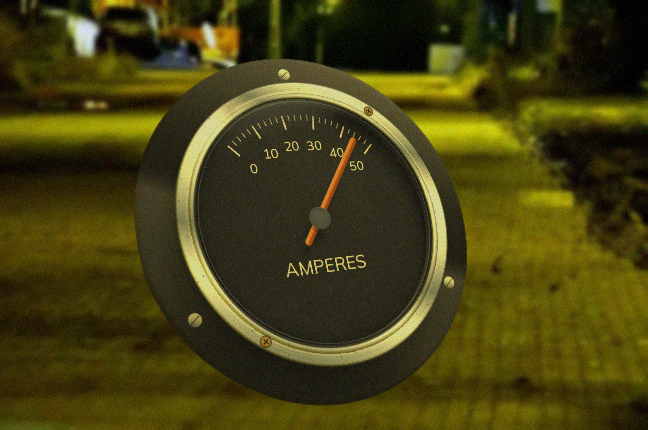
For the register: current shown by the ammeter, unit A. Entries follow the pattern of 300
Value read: 44
